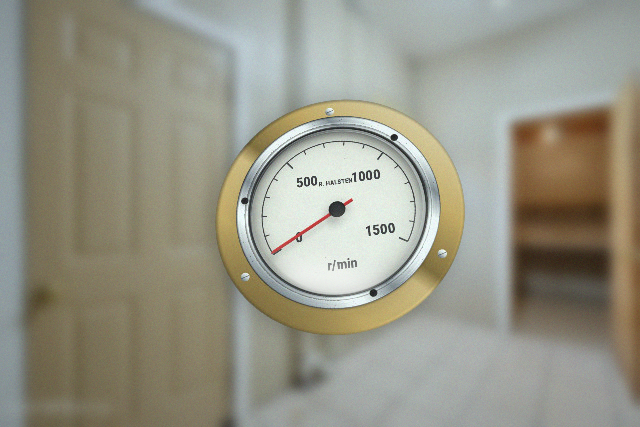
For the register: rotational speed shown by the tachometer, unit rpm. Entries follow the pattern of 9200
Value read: 0
